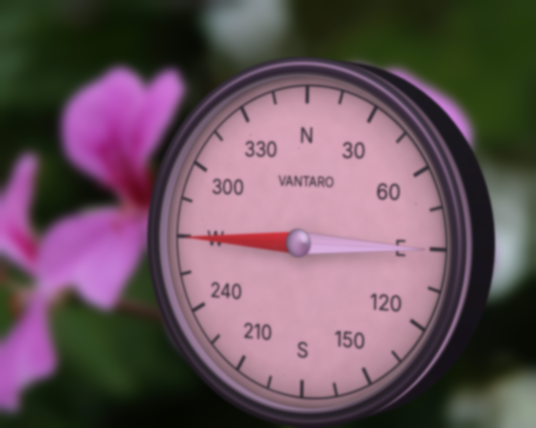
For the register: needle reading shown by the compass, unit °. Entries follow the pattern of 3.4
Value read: 270
